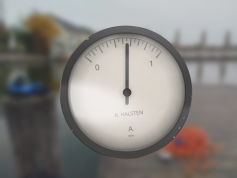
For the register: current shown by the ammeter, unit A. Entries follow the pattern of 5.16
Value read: 0.55
